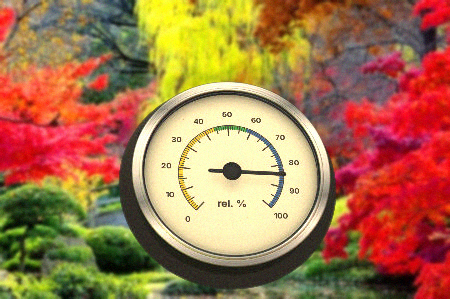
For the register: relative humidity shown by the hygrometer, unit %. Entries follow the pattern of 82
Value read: 85
